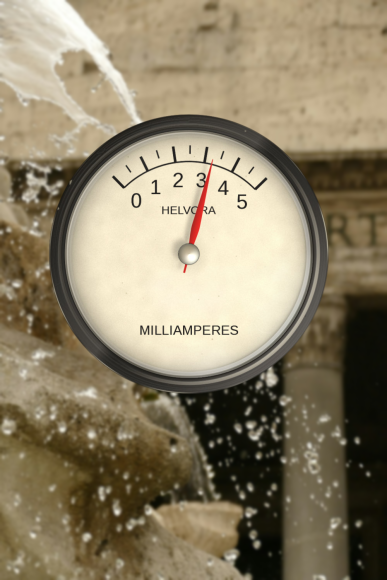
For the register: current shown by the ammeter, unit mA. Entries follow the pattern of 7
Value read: 3.25
